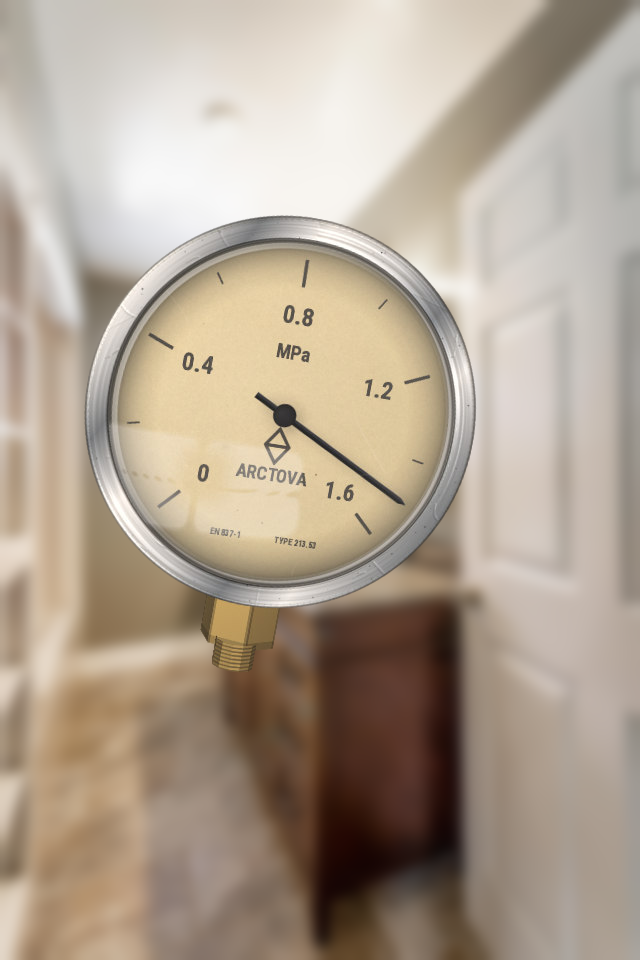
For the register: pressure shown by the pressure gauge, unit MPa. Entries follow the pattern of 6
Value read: 1.5
